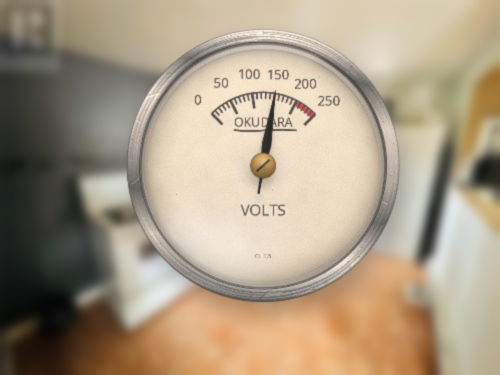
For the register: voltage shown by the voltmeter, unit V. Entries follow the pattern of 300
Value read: 150
